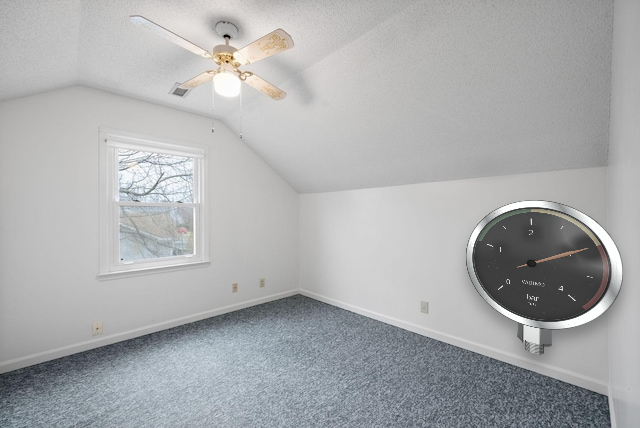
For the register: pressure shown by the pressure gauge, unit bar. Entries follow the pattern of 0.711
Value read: 3
